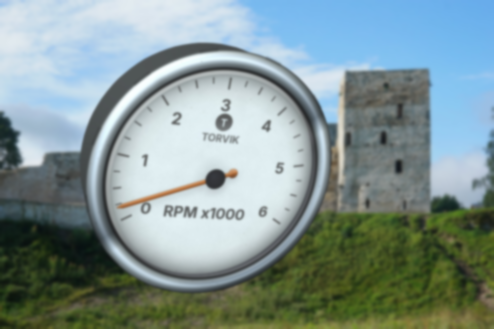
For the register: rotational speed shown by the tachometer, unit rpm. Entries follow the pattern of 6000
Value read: 250
